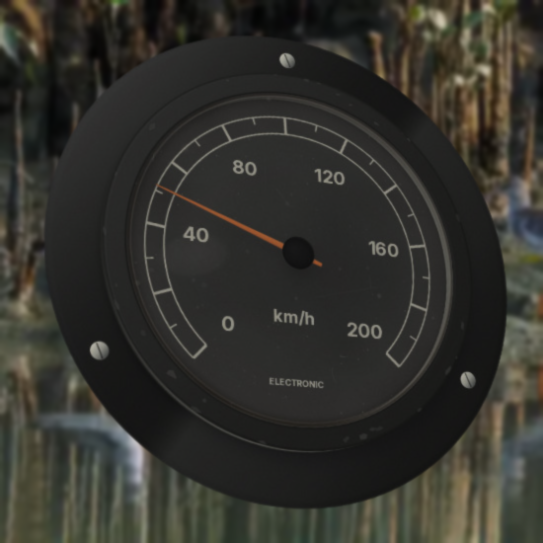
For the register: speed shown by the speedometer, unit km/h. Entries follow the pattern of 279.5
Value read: 50
